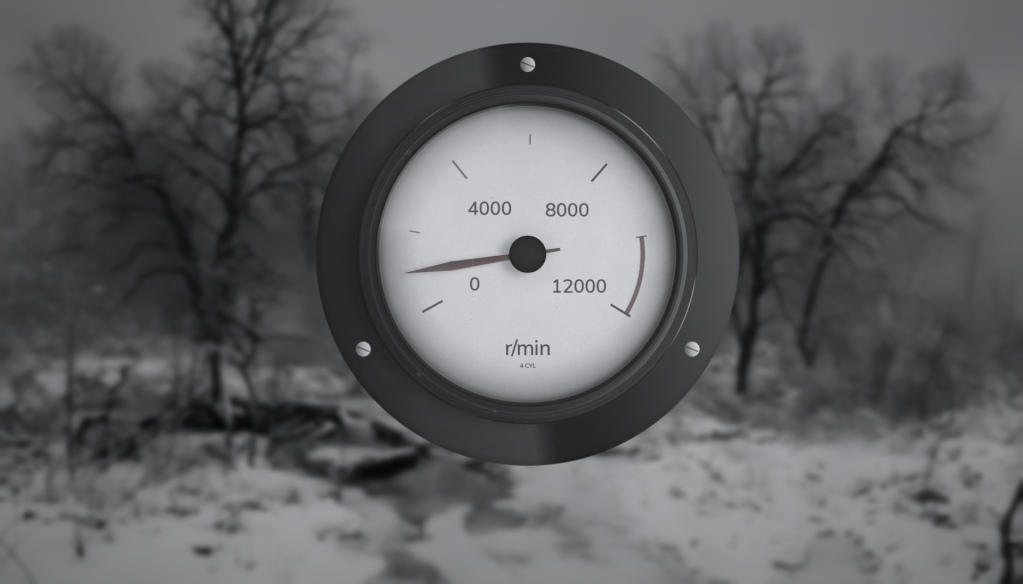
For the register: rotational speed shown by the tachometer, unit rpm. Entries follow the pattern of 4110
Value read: 1000
